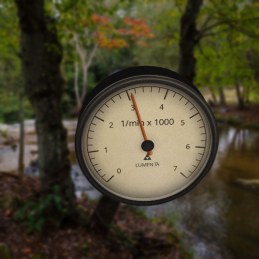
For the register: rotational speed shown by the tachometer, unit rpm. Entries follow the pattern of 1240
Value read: 3100
